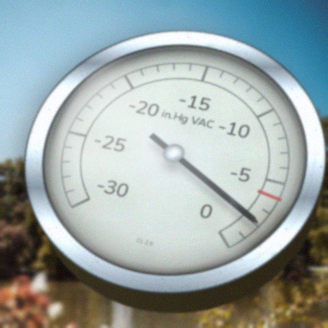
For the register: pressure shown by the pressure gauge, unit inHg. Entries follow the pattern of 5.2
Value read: -2
